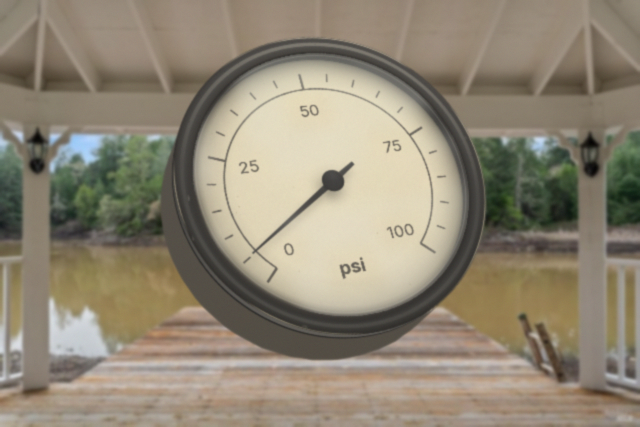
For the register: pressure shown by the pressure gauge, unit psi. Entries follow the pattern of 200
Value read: 5
